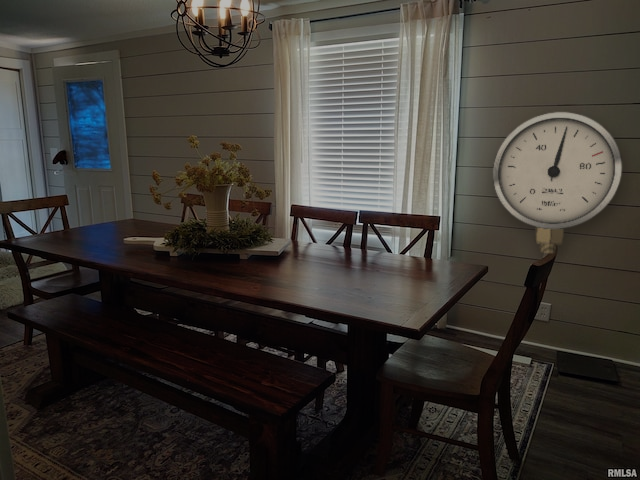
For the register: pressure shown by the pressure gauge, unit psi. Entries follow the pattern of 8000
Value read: 55
